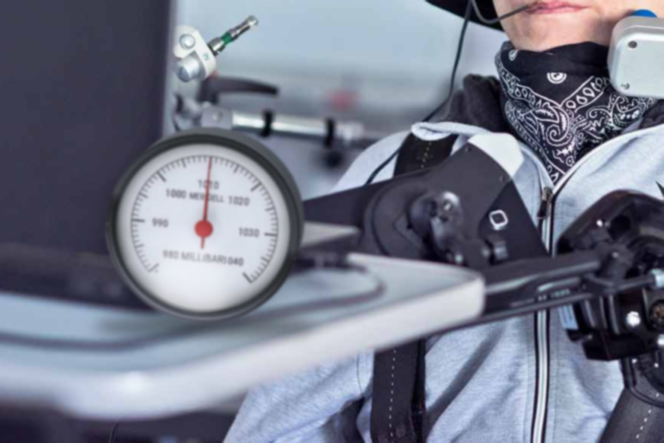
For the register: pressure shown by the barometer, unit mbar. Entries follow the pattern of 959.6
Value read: 1010
